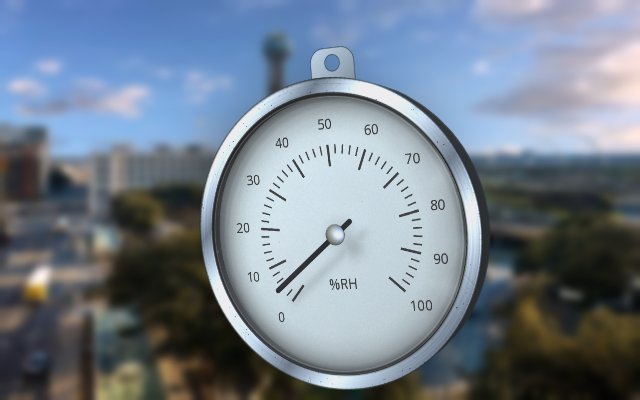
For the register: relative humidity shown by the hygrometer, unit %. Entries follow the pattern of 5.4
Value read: 4
